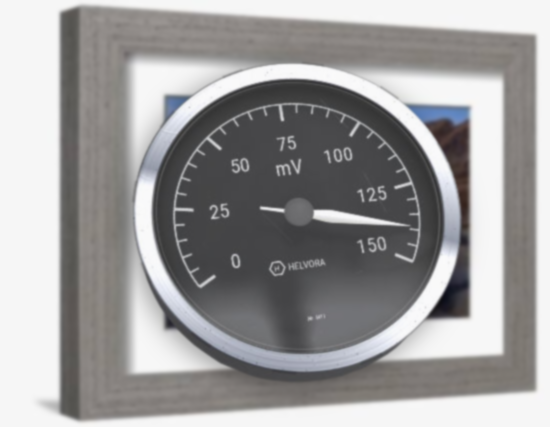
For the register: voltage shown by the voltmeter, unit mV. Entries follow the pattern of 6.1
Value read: 140
